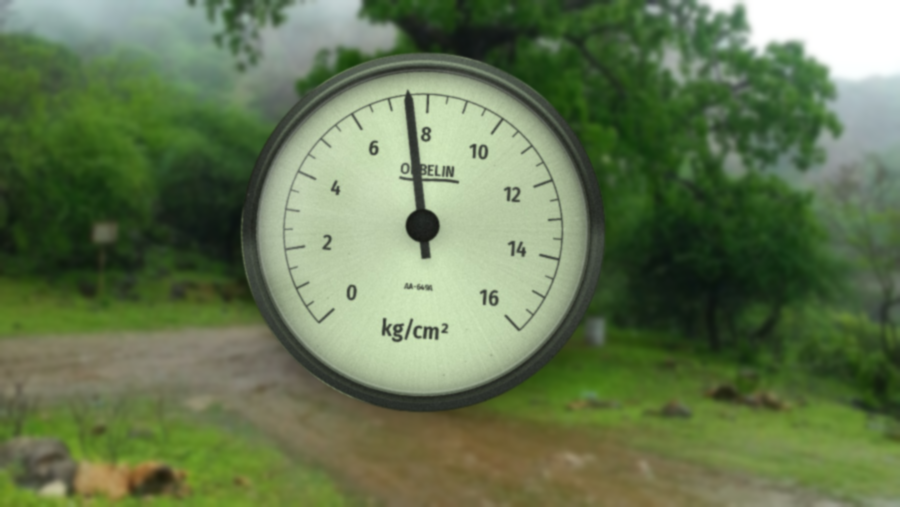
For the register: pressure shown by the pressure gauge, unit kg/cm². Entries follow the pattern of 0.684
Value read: 7.5
